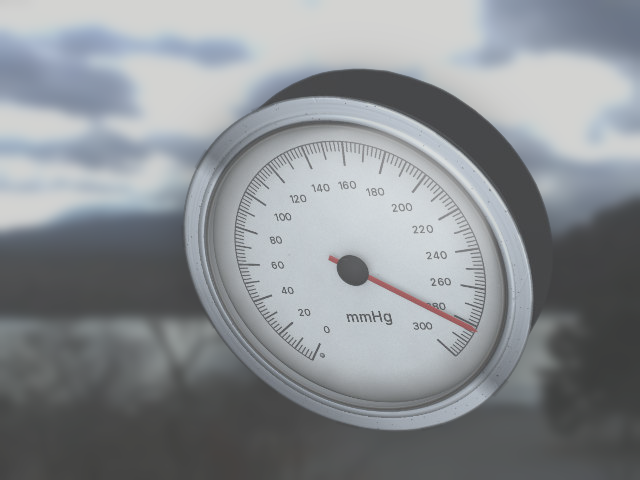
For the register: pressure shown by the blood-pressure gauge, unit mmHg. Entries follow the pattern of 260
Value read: 280
